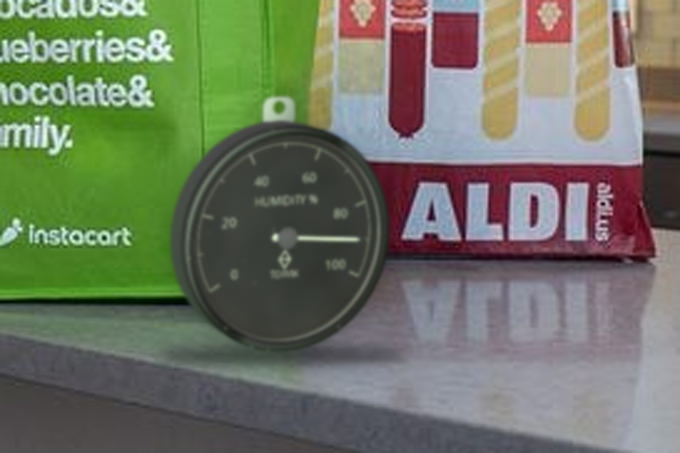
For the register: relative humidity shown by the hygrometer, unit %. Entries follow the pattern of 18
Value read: 90
